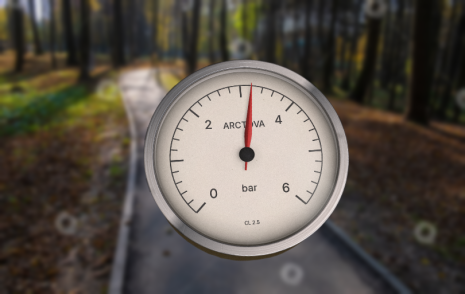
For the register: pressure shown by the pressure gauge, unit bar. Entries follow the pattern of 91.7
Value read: 3.2
